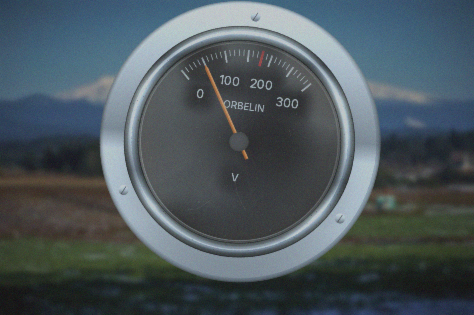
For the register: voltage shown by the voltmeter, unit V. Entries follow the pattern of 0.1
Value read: 50
